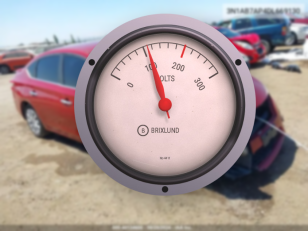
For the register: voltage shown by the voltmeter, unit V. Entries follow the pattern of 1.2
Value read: 110
